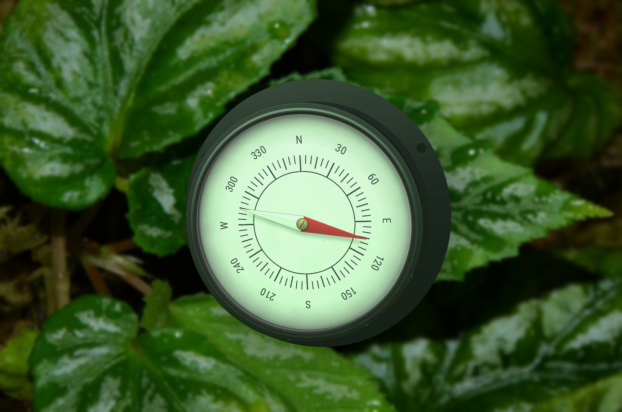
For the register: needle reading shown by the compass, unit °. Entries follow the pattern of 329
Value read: 105
